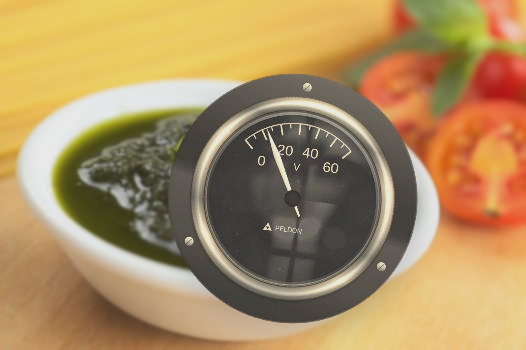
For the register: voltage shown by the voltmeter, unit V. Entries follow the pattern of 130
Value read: 12.5
